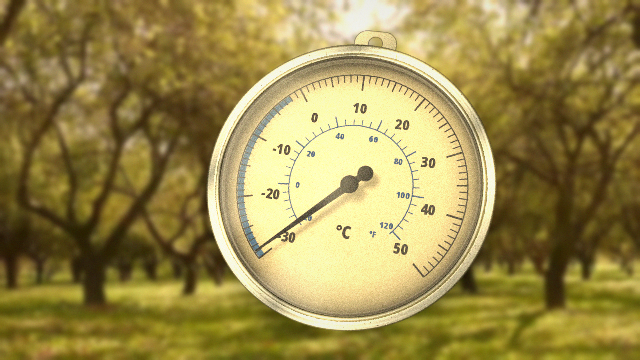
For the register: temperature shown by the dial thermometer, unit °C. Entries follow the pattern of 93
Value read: -29
